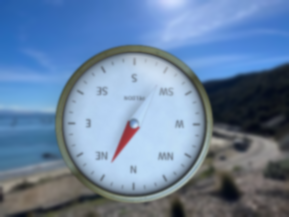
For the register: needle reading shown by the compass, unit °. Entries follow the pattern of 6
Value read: 30
